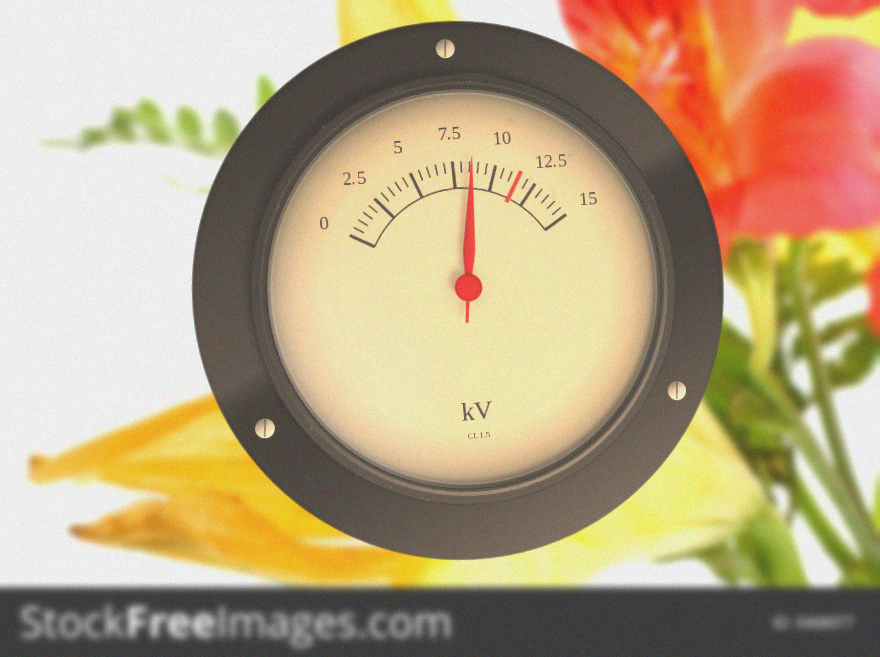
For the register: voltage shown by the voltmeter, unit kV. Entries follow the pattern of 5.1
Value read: 8.5
